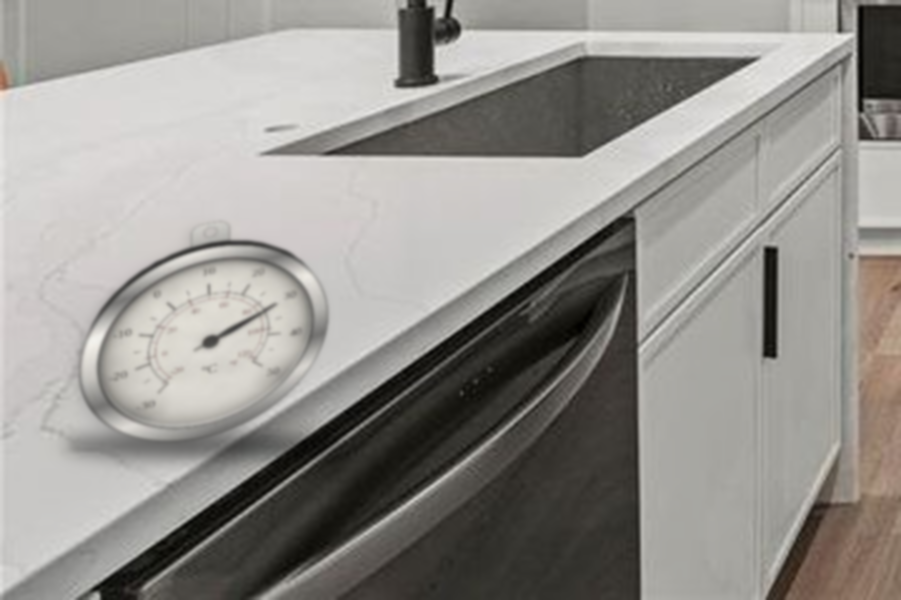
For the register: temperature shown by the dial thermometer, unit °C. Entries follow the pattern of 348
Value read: 30
